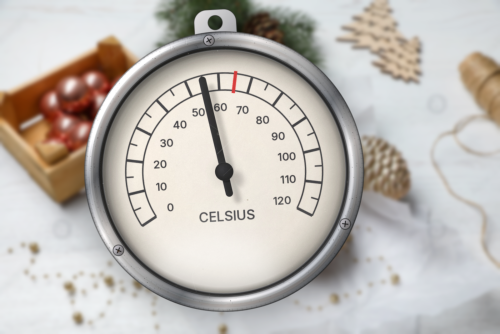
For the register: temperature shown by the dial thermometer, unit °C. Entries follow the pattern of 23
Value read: 55
